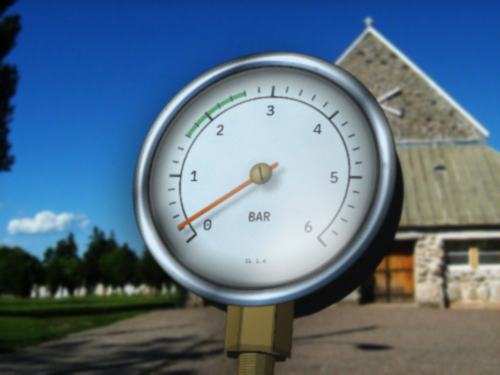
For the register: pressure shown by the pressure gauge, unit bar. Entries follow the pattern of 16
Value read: 0.2
